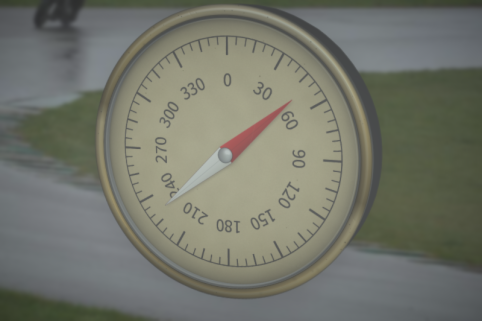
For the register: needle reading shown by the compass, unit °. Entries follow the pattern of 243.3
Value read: 50
